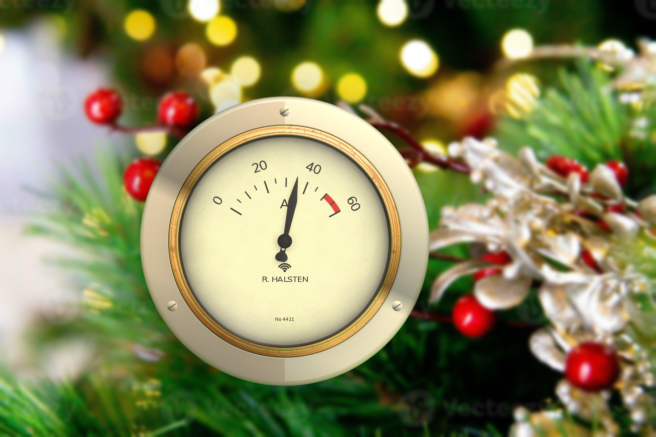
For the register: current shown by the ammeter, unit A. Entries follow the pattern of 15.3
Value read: 35
